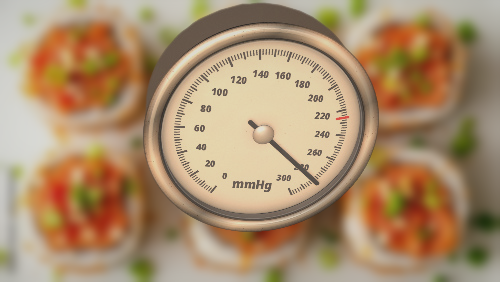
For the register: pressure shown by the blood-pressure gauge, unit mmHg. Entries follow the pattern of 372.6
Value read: 280
